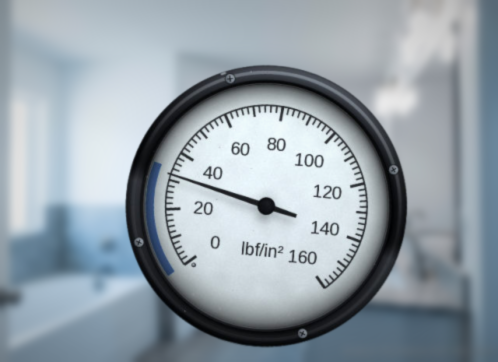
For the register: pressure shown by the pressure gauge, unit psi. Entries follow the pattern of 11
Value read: 32
